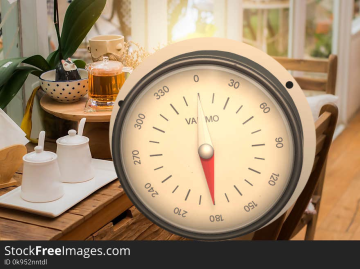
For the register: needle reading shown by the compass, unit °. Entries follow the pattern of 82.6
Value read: 180
